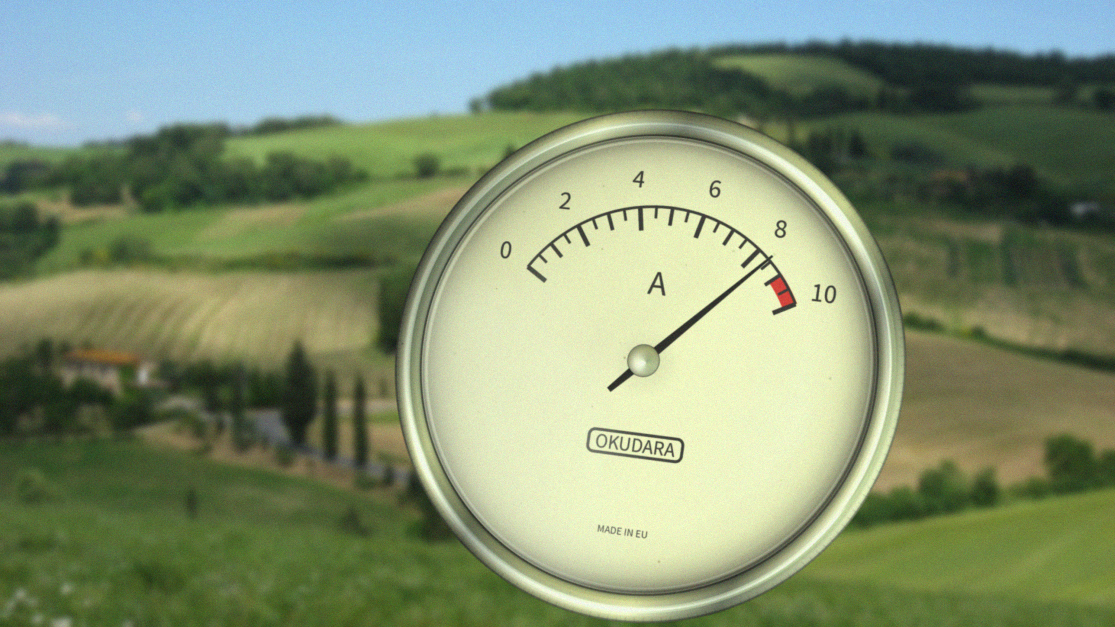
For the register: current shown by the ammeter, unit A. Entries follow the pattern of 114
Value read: 8.5
